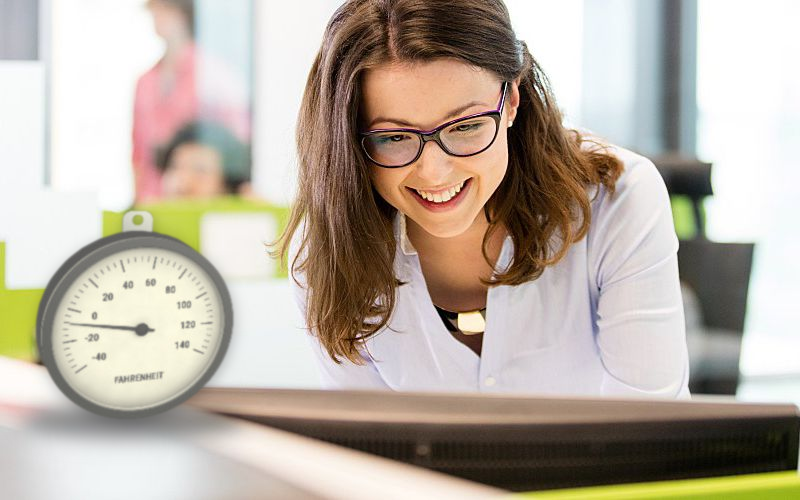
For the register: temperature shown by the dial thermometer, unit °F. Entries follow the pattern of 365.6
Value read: -8
